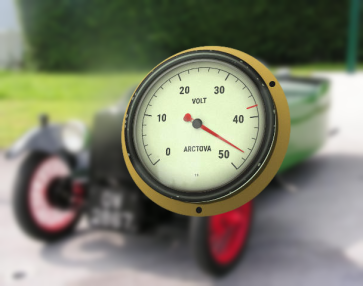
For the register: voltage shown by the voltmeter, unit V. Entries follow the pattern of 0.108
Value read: 47
